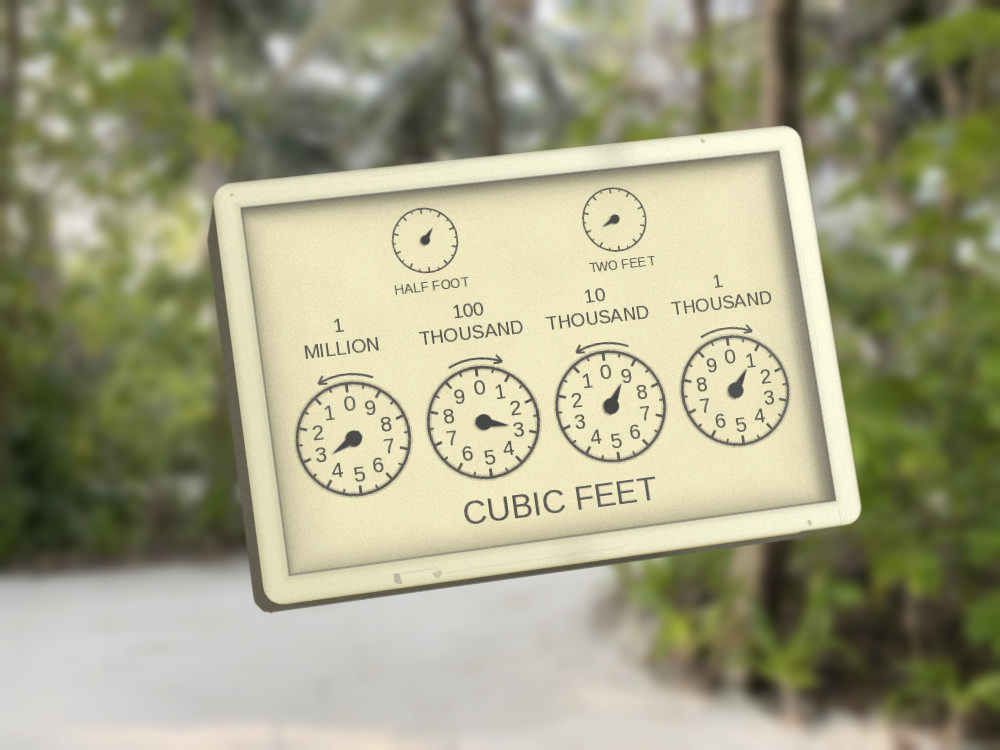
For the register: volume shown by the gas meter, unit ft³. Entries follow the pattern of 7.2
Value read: 329100
